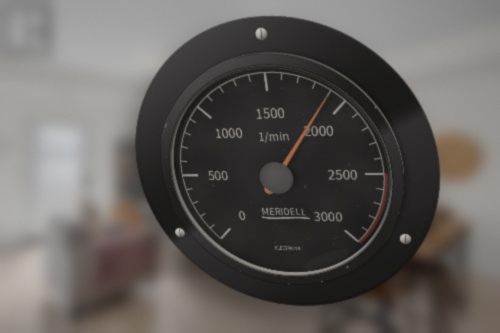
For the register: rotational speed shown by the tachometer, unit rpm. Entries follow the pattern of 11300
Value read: 1900
